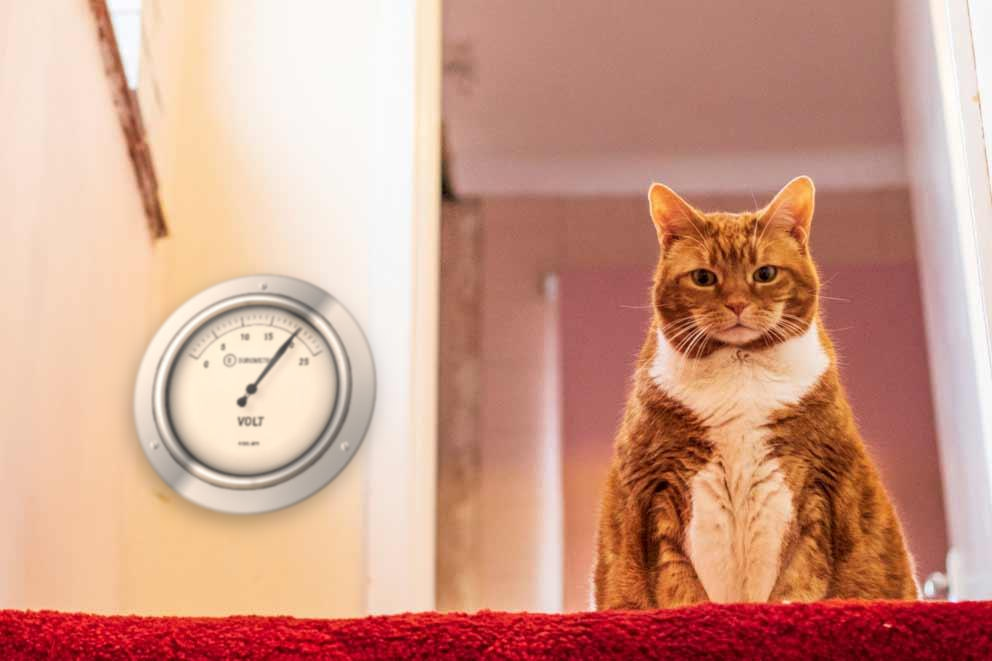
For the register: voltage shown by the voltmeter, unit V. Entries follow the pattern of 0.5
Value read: 20
